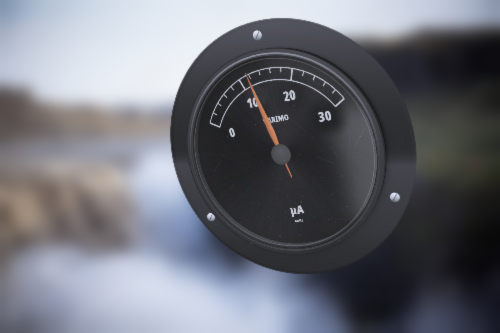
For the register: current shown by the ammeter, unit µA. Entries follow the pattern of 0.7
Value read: 12
